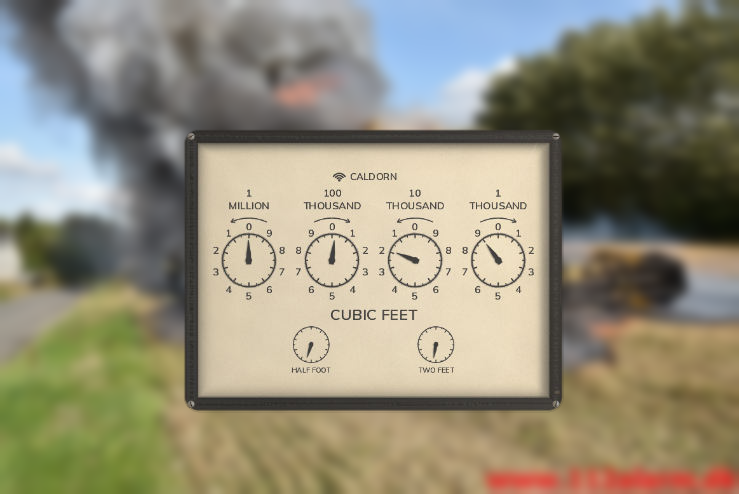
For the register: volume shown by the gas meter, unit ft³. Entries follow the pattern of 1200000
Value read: 1900
